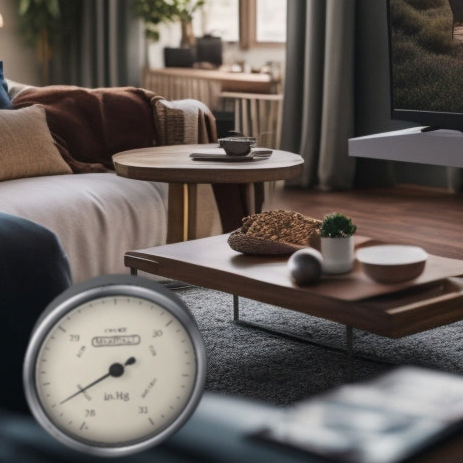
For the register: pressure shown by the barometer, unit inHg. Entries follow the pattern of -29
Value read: 28.3
